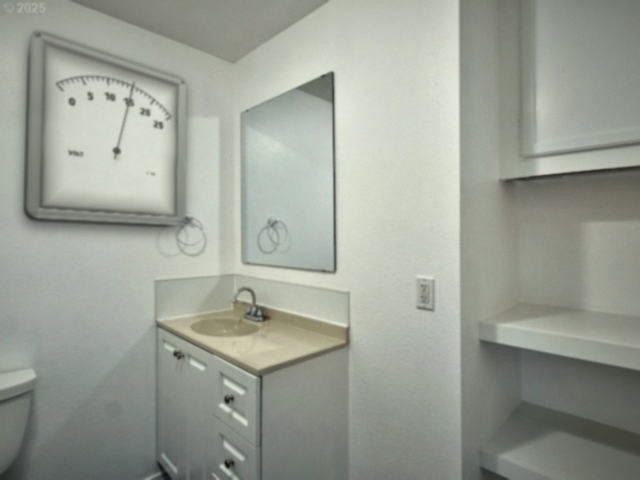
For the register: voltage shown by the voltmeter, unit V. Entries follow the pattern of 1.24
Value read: 15
